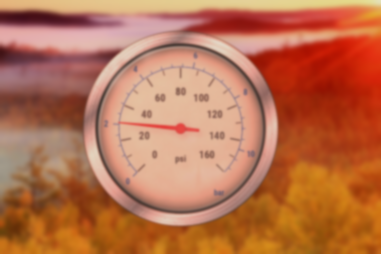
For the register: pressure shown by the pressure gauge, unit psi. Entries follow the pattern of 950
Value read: 30
